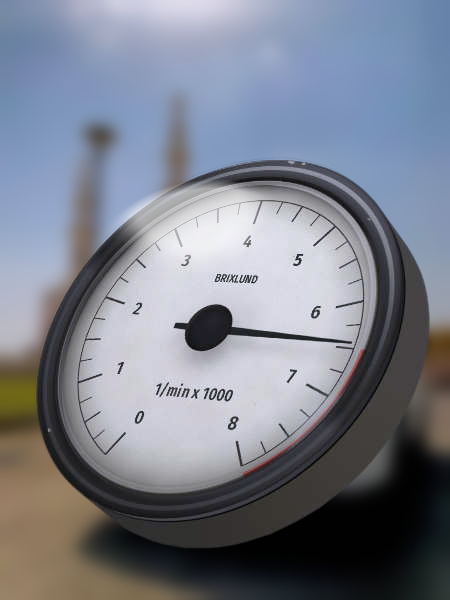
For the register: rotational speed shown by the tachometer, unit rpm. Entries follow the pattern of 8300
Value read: 6500
